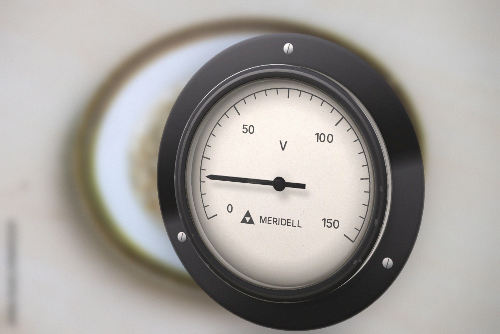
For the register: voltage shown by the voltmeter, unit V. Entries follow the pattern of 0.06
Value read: 17.5
